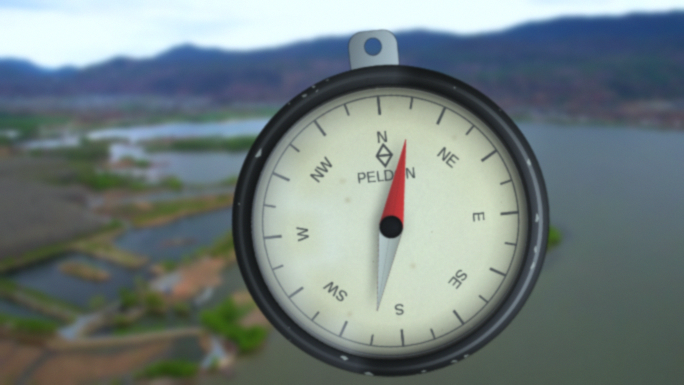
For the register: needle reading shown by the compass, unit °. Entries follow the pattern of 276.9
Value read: 15
